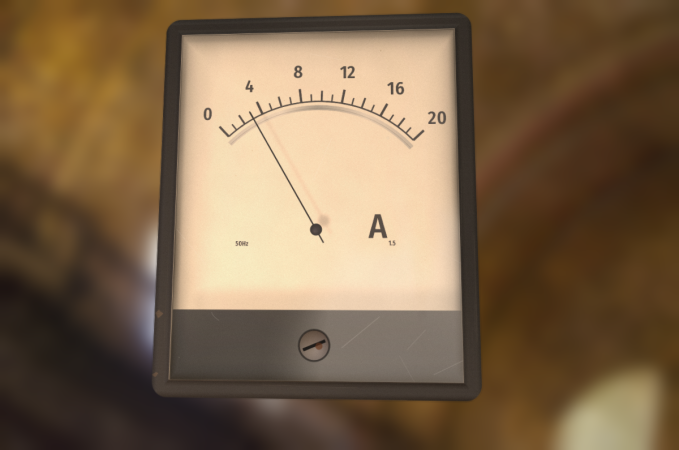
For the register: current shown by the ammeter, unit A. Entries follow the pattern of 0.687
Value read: 3
